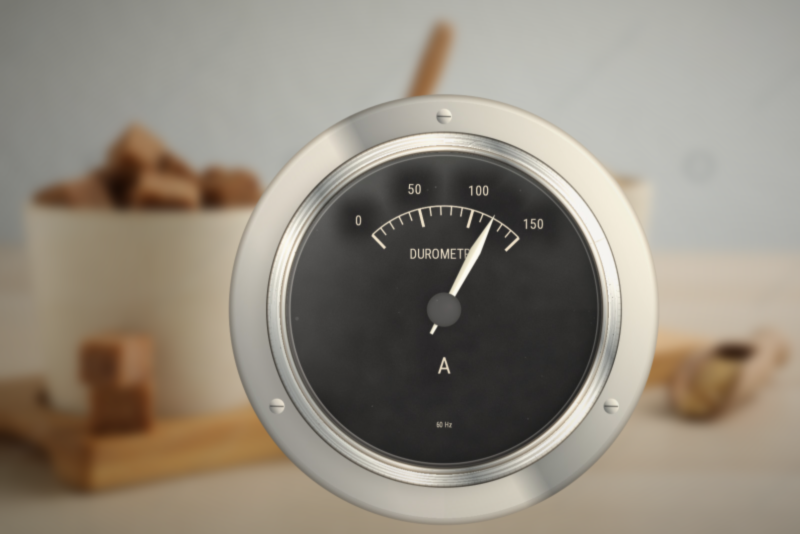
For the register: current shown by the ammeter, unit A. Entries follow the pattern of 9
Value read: 120
